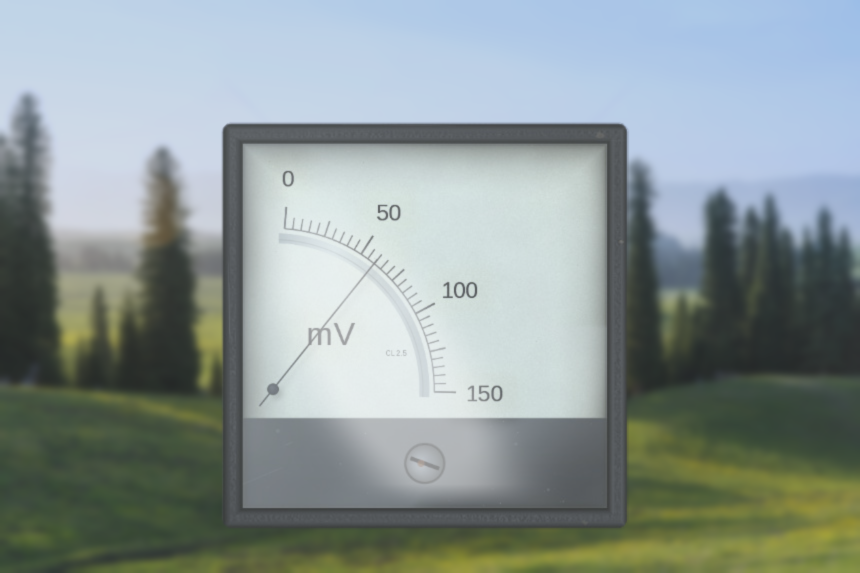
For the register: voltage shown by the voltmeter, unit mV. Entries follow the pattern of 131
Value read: 60
